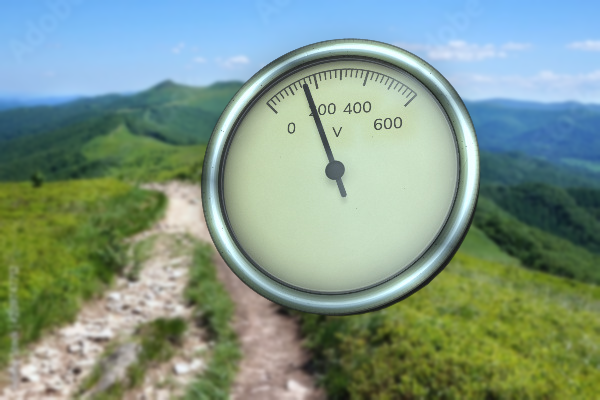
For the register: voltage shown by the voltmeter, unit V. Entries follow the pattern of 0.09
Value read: 160
